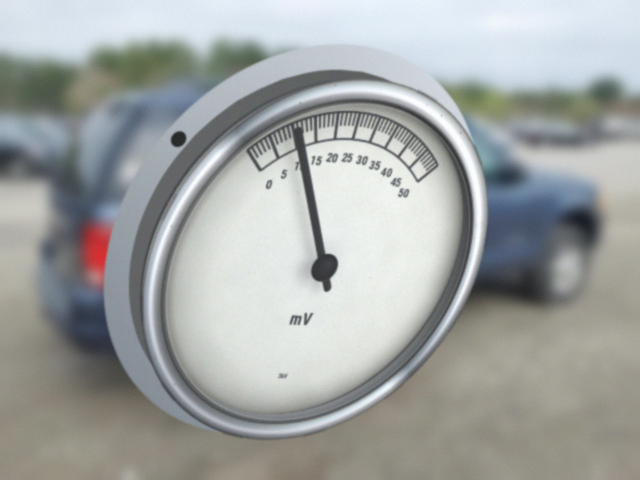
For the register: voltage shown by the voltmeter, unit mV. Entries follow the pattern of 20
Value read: 10
